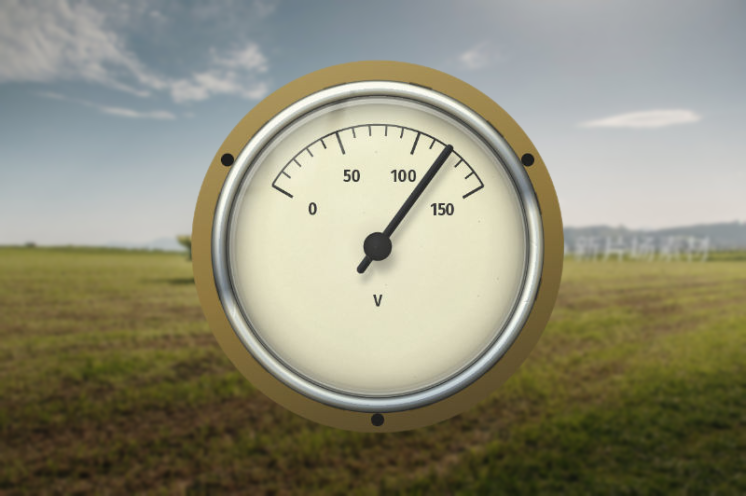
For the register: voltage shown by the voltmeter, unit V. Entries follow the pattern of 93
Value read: 120
